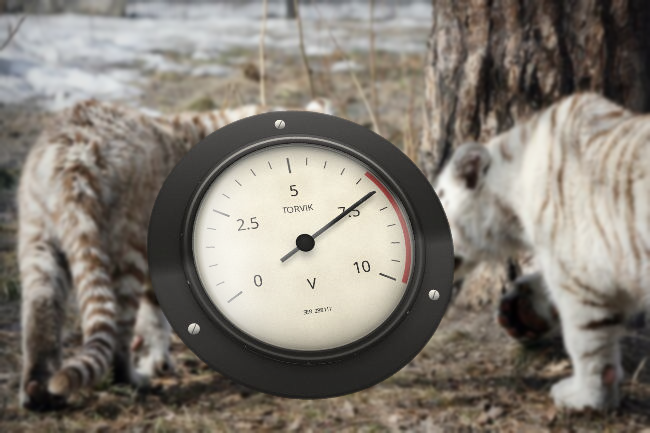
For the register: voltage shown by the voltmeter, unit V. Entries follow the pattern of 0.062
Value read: 7.5
